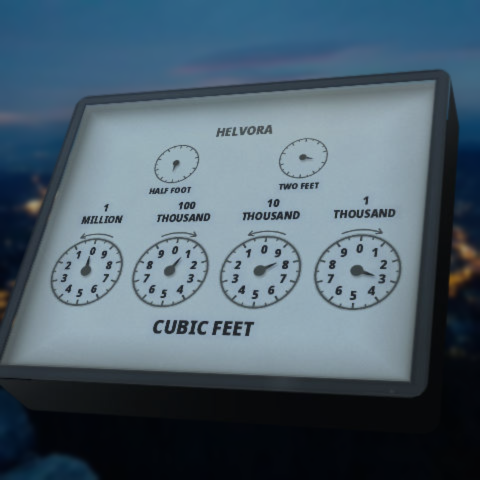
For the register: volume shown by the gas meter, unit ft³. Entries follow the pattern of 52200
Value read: 8300
